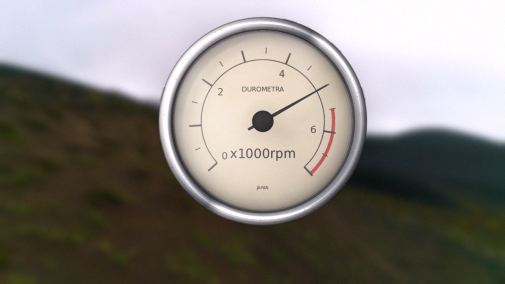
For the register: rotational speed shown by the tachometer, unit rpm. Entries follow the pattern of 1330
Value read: 5000
